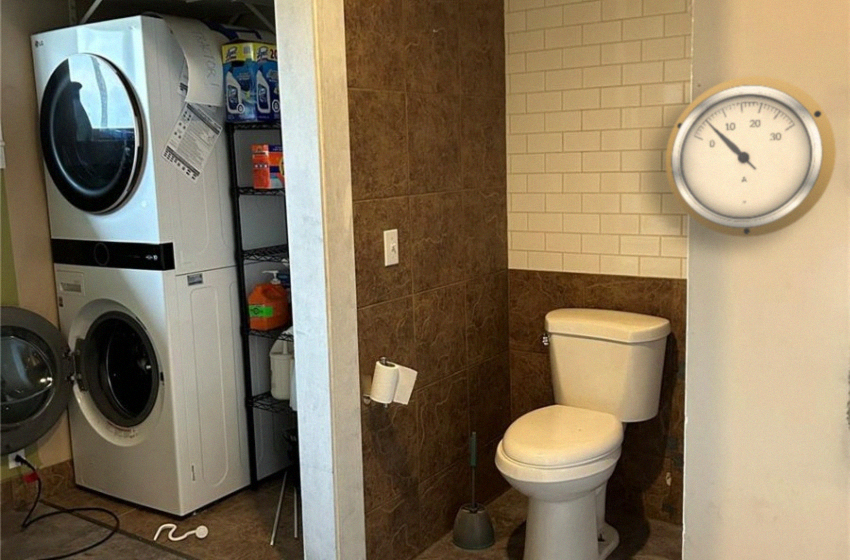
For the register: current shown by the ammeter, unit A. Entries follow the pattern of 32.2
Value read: 5
